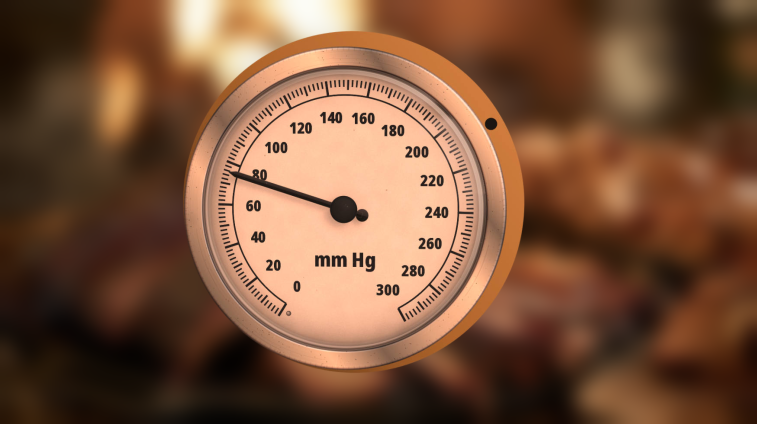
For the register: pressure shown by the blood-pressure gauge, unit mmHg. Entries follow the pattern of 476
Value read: 76
